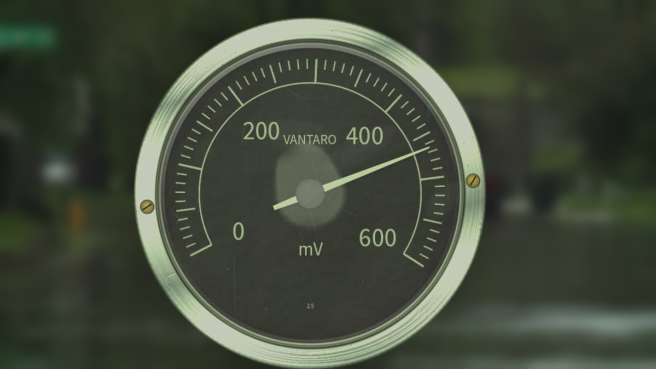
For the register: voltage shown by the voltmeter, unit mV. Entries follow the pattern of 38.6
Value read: 465
